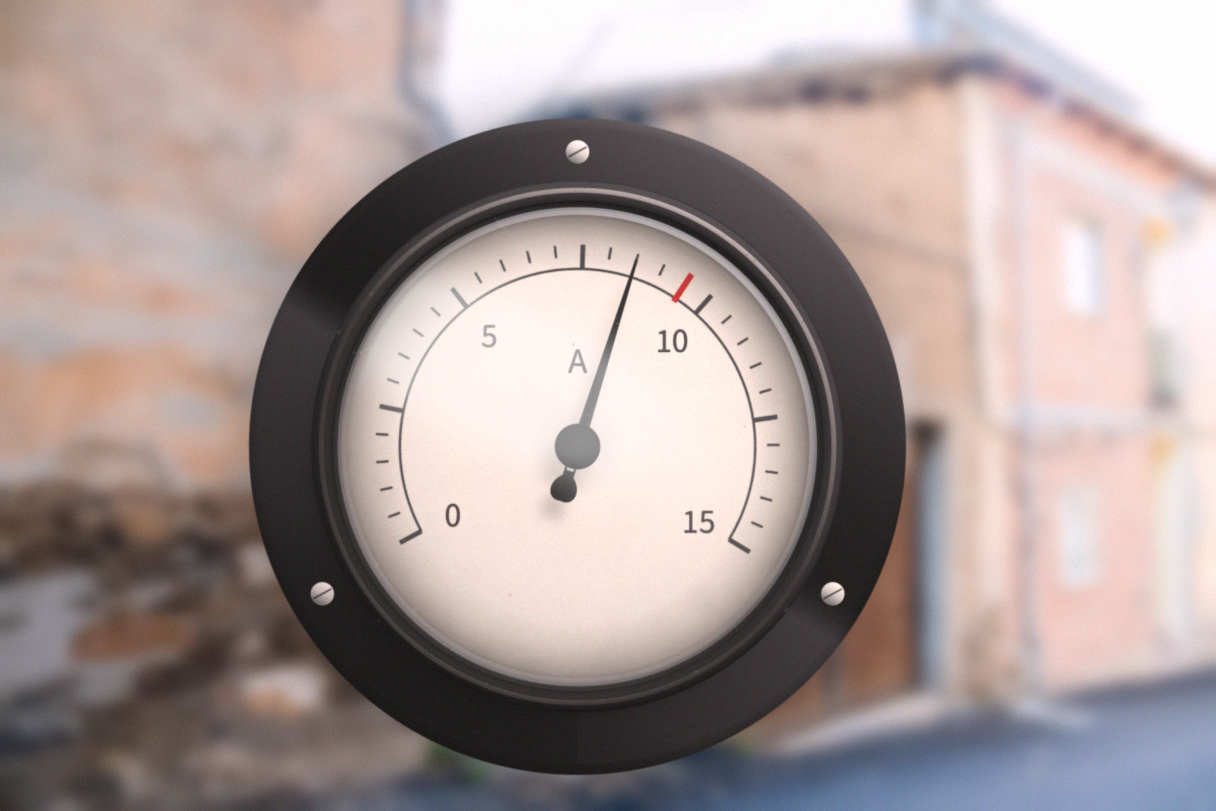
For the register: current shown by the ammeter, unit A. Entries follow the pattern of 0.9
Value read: 8.5
